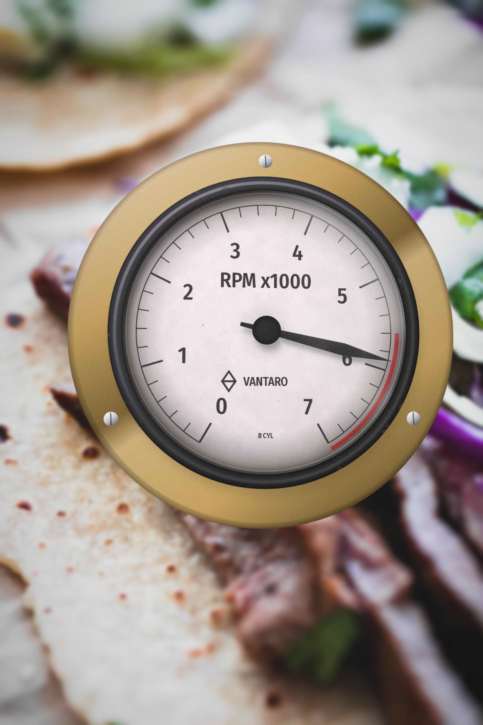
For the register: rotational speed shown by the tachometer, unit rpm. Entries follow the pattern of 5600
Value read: 5900
